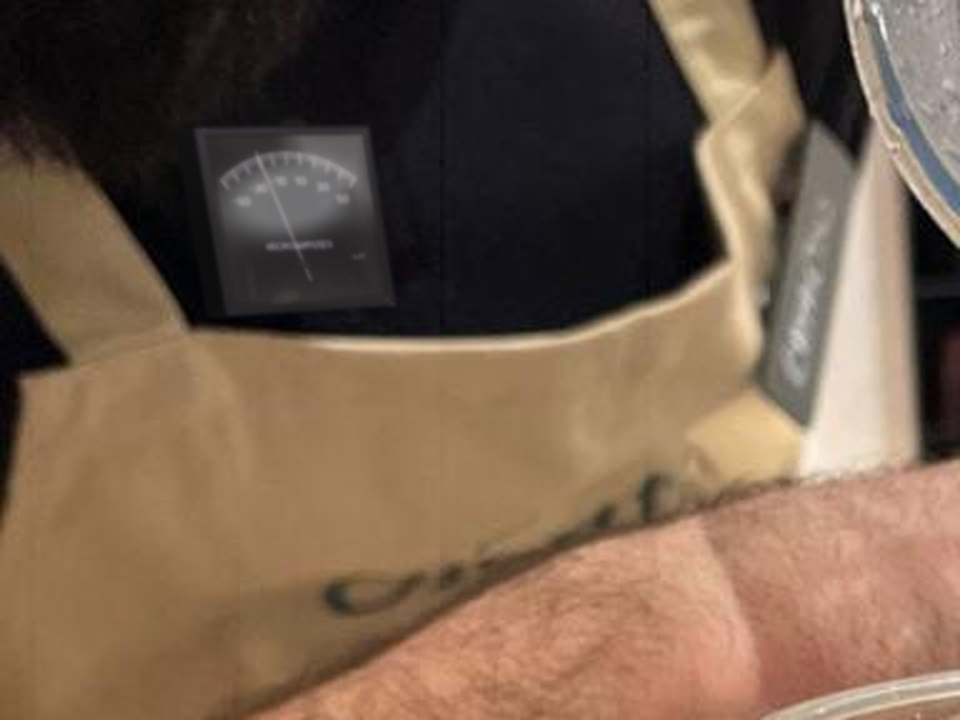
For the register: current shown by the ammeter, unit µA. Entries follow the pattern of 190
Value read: -20
